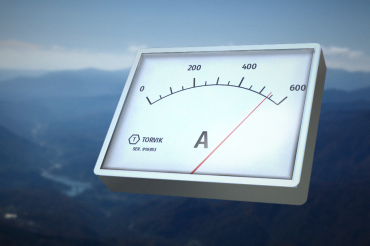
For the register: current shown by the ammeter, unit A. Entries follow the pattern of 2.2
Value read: 550
